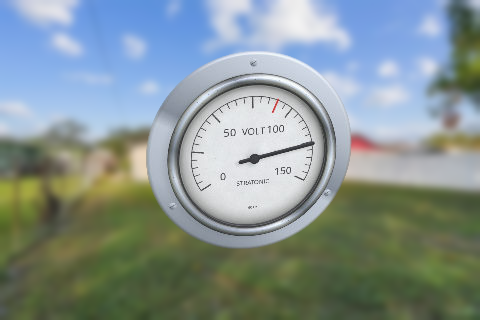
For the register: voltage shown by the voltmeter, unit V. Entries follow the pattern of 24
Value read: 125
